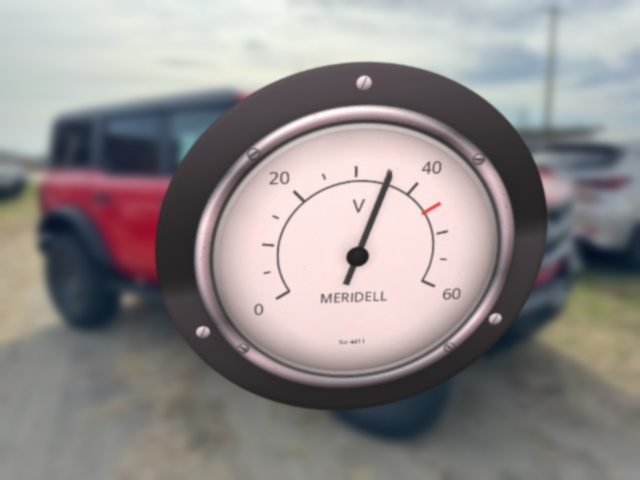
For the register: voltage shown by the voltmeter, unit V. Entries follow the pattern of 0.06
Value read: 35
